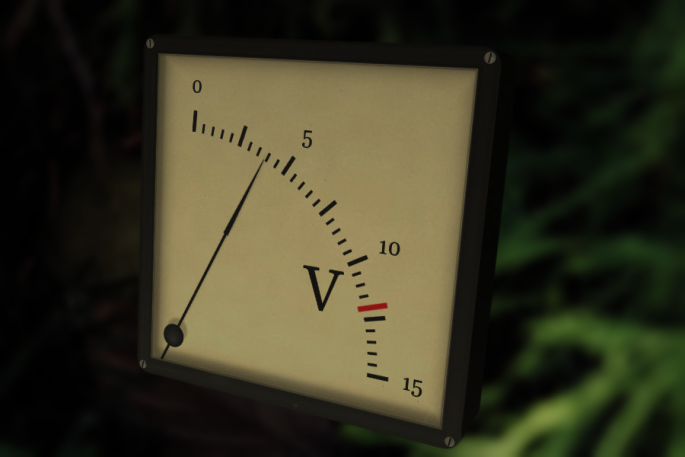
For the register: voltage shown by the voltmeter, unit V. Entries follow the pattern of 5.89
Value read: 4
